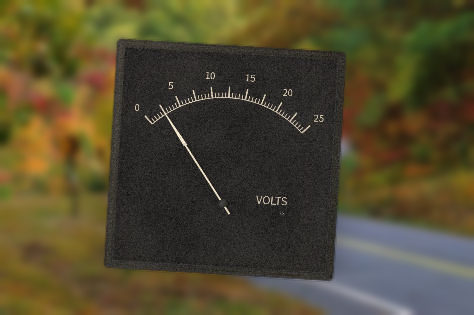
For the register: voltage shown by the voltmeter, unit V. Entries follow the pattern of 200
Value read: 2.5
